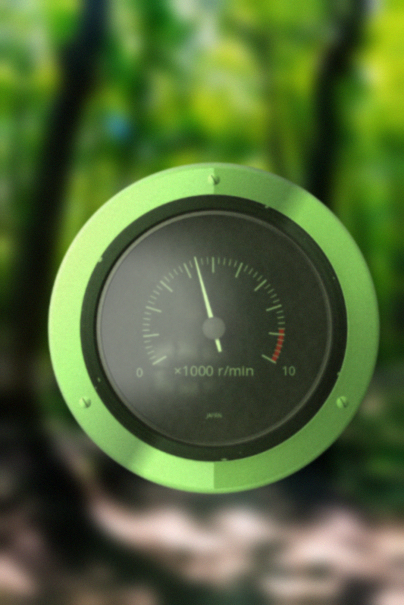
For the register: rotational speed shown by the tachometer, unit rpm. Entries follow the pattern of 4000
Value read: 4400
